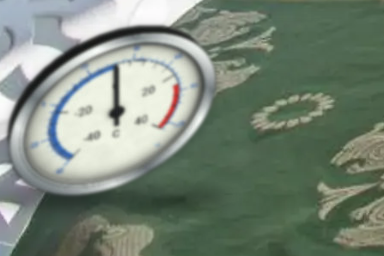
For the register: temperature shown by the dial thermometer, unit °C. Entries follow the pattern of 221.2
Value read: 0
